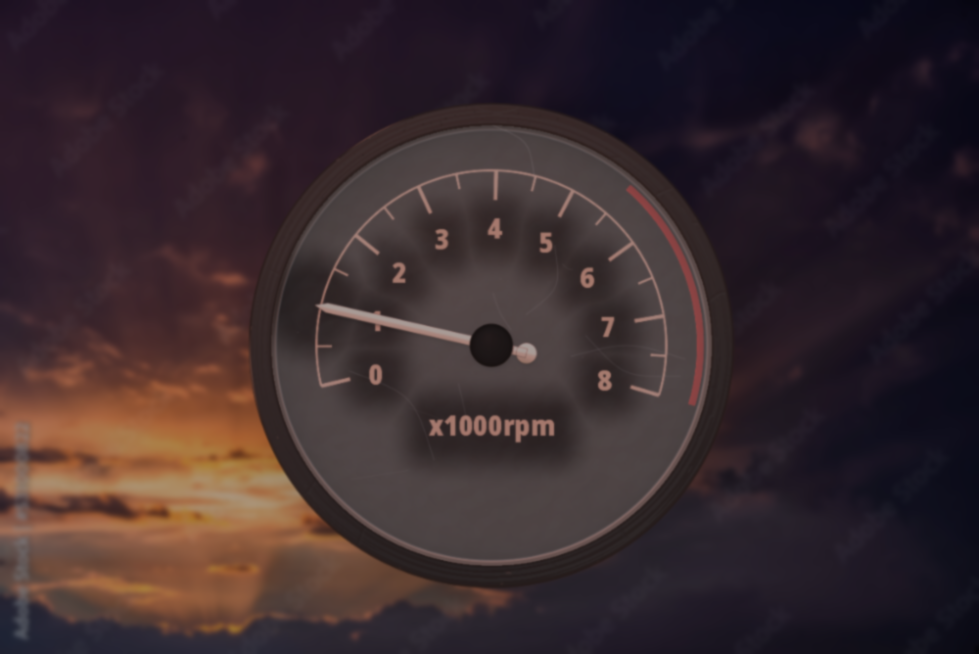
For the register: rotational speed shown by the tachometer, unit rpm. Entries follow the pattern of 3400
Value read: 1000
